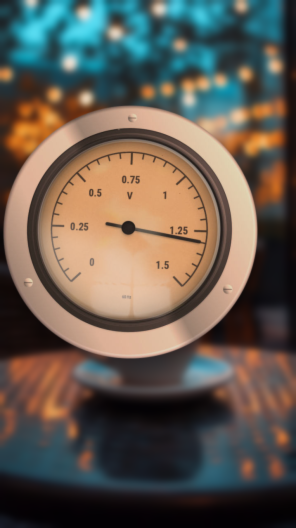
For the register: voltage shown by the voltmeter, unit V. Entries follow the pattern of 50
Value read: 1.3
